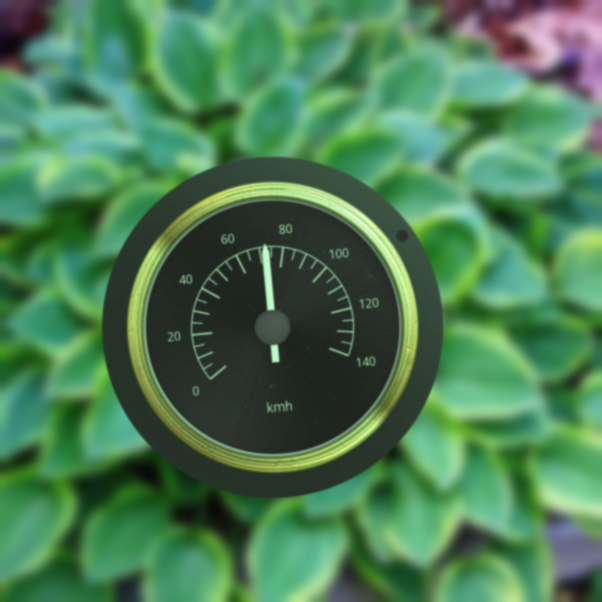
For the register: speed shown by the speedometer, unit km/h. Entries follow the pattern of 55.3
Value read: 72.5
